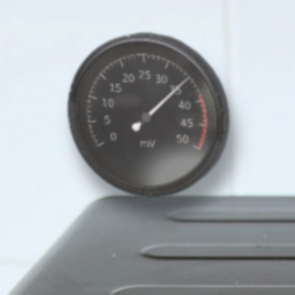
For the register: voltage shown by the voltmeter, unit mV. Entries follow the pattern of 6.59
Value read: 35
